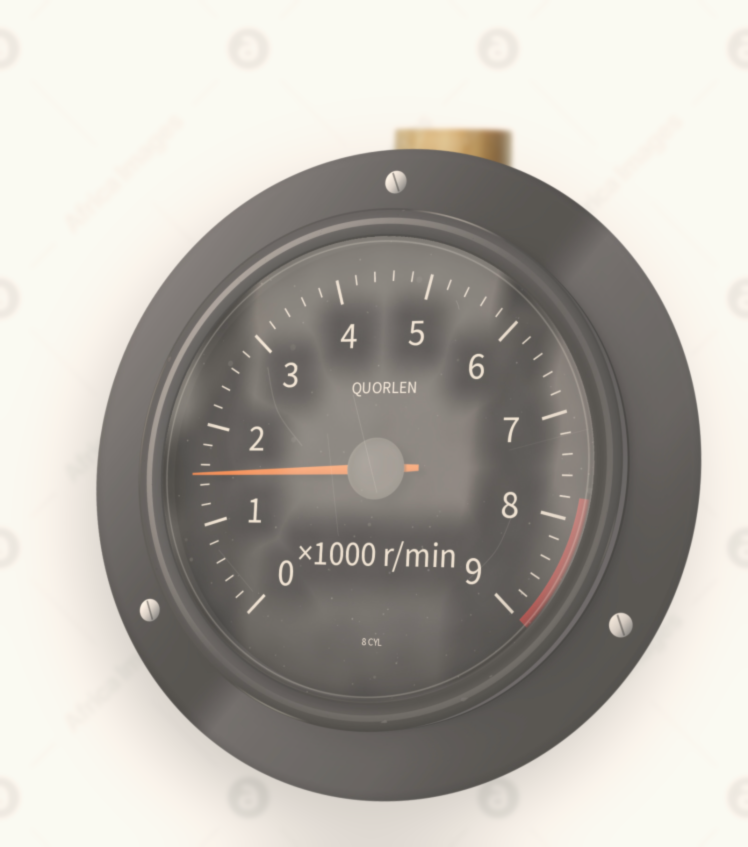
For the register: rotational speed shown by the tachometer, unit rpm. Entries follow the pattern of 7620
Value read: 1500
